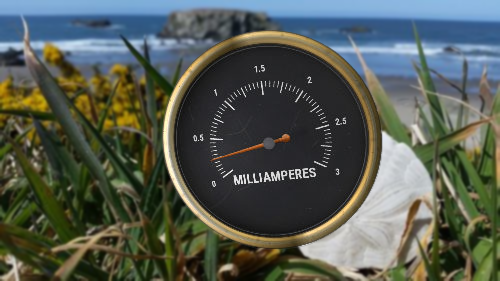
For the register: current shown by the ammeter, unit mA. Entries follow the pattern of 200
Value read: 0.25
